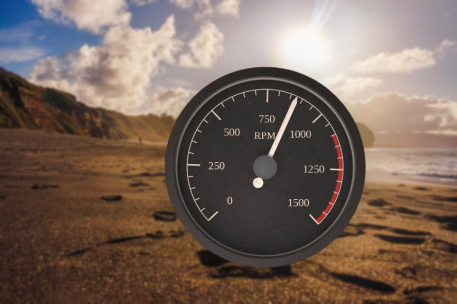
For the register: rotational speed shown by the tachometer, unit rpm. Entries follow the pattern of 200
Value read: 875
